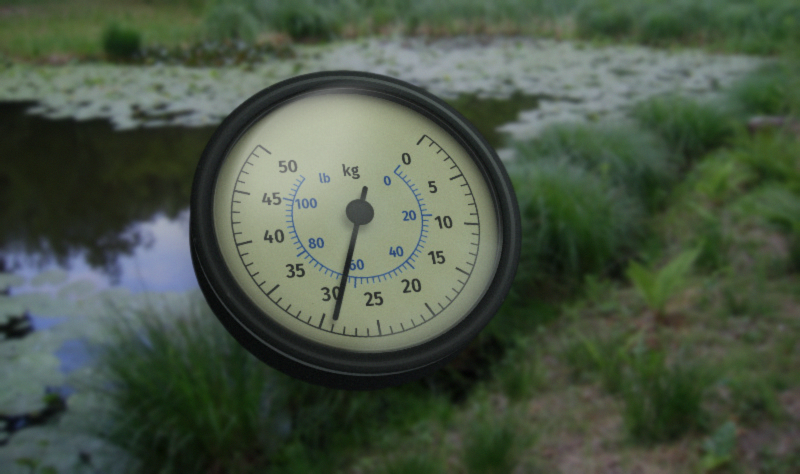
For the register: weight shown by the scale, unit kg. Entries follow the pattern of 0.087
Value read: 29
